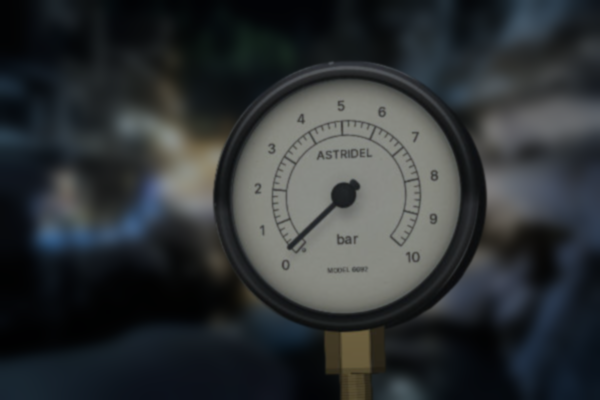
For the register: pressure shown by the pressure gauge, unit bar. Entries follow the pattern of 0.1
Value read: 0.2
